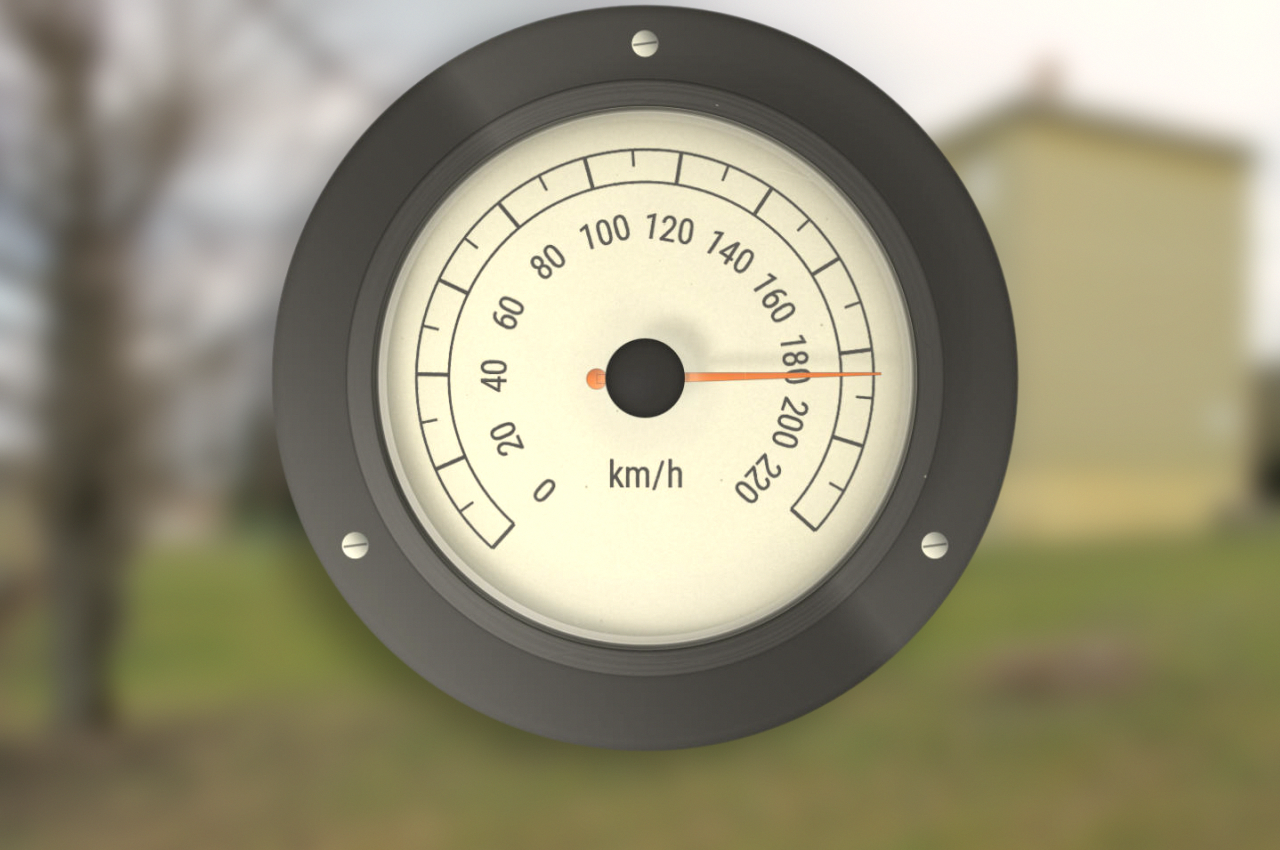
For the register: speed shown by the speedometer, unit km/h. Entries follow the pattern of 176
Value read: 185
